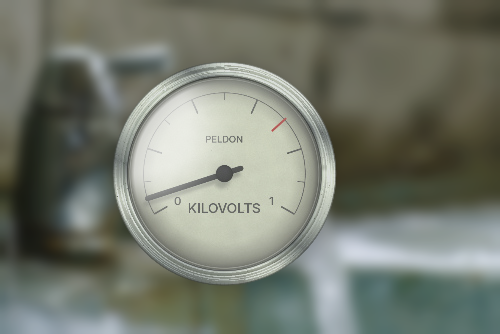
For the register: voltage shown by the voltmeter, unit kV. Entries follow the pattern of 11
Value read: 0.05
